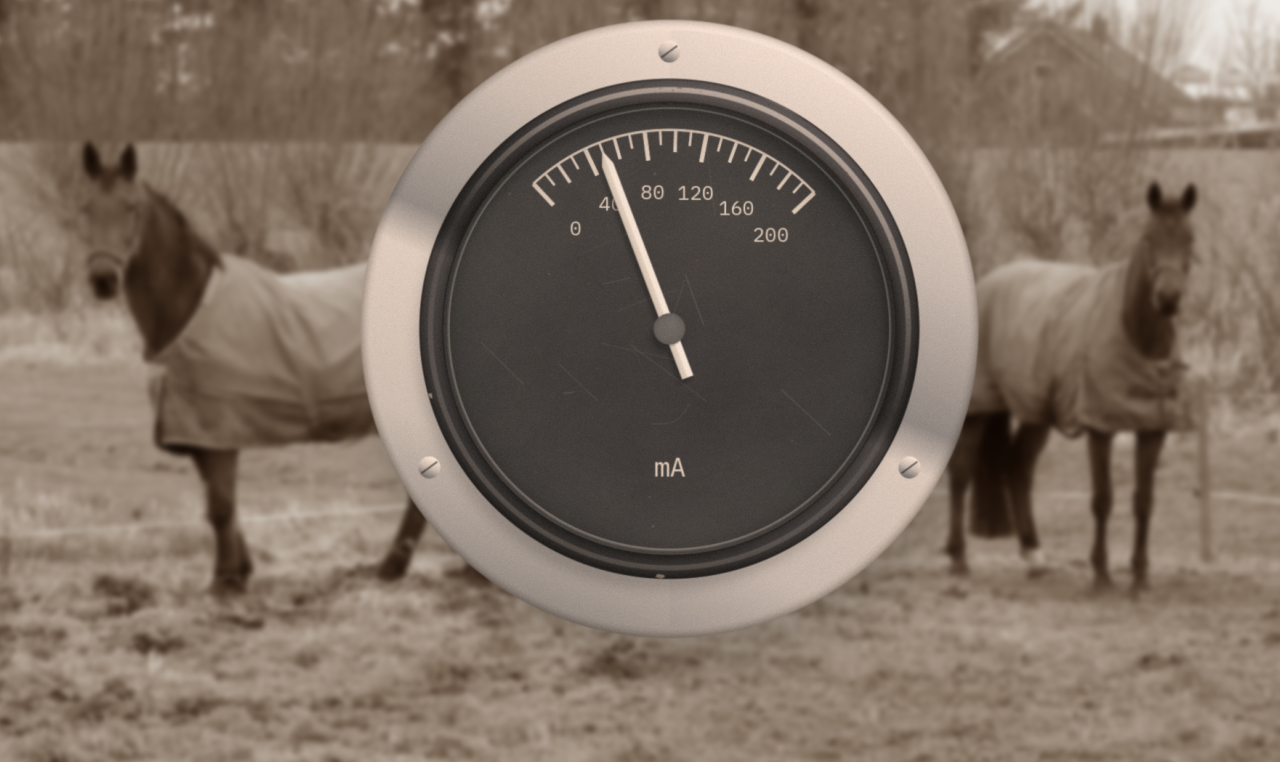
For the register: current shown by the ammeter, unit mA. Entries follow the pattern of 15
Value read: 50
